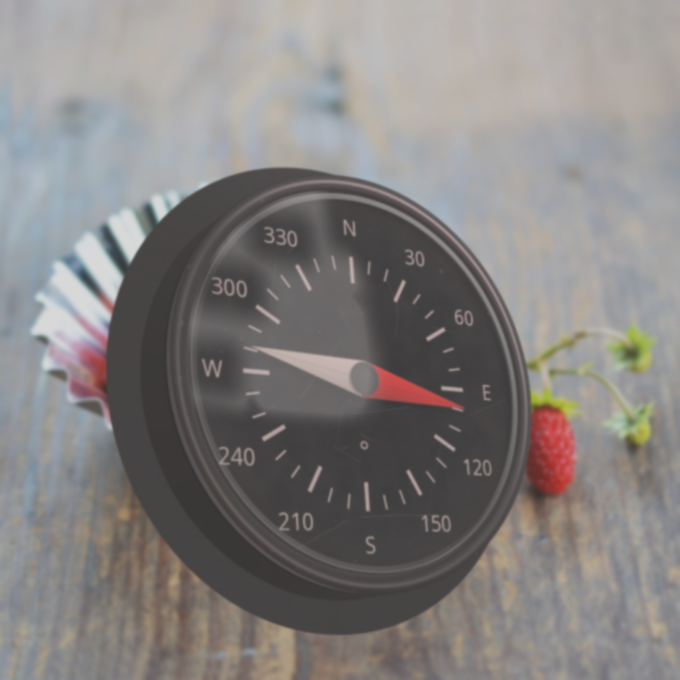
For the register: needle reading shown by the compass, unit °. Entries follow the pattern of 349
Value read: 100
